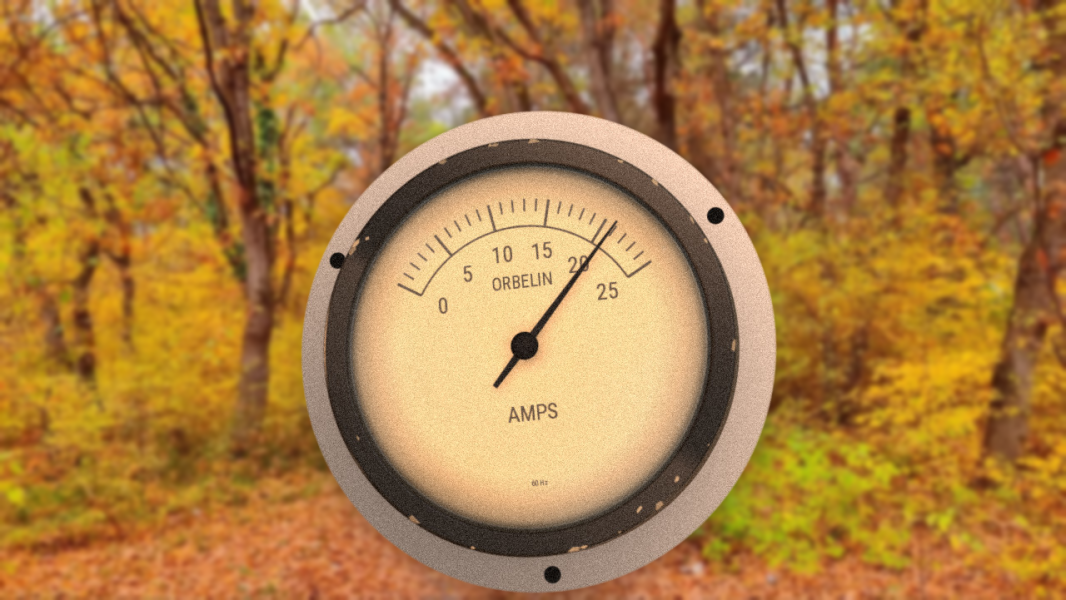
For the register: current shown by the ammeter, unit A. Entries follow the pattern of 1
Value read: 21
